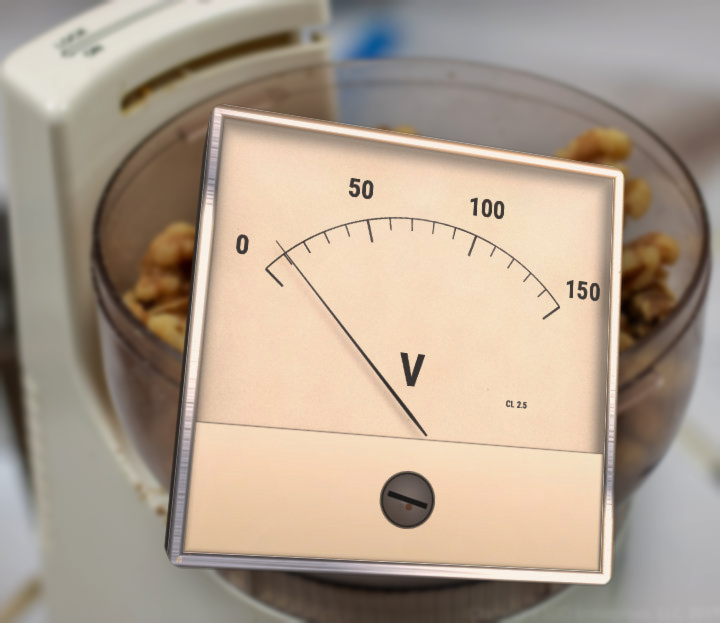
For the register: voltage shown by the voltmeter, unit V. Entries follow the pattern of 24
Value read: 10
